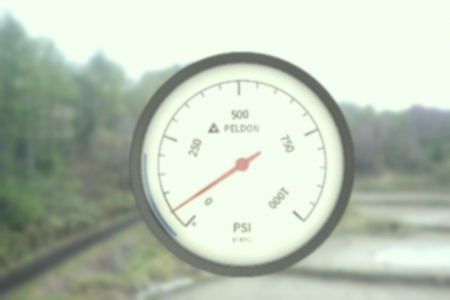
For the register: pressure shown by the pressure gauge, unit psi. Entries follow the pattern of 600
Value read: 50
